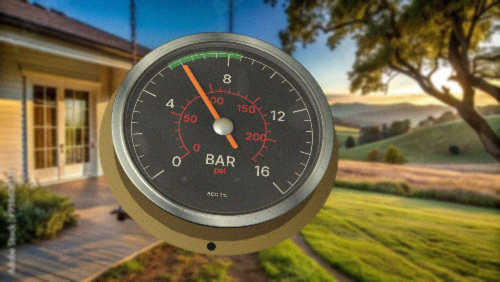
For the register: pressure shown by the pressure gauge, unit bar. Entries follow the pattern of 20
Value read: 6
